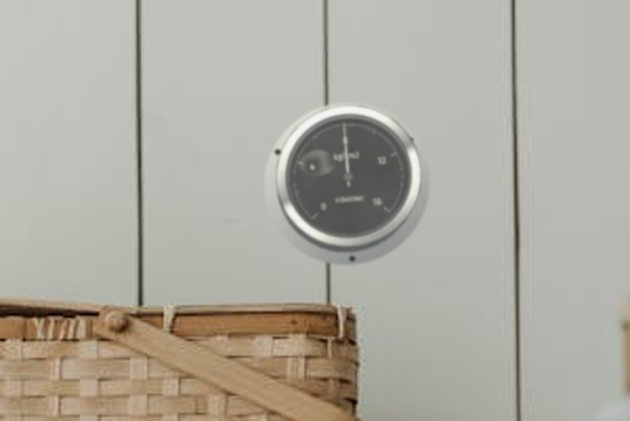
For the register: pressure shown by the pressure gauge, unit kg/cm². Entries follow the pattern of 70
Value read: 8
